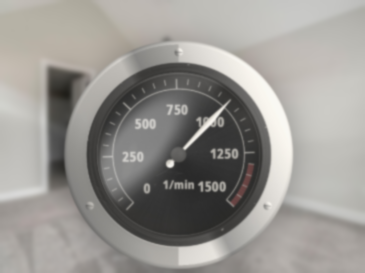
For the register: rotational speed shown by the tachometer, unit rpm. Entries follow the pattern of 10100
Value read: 1000
